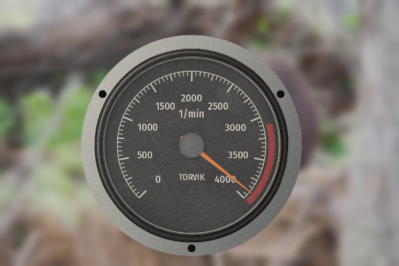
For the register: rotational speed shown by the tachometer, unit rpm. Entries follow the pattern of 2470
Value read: 3900
